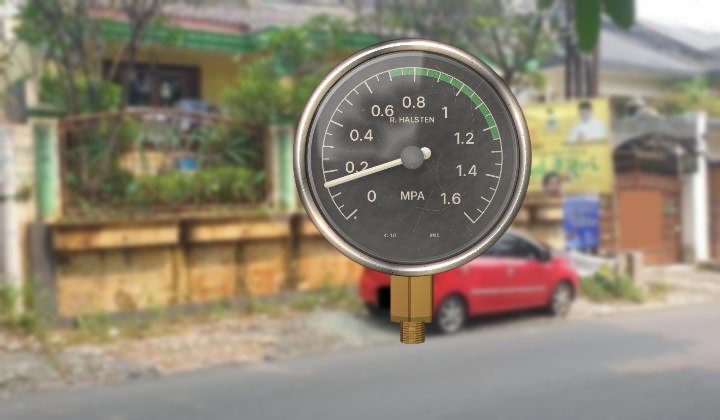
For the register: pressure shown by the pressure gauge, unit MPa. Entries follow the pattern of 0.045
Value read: 0.15
